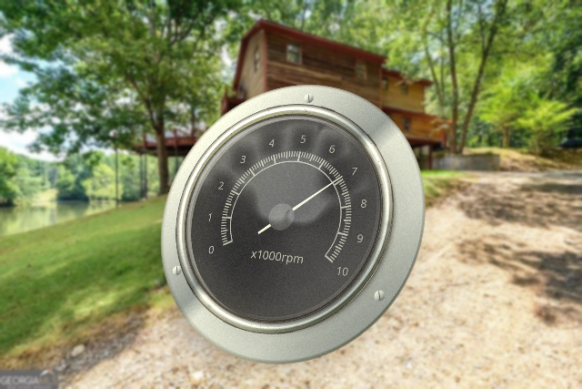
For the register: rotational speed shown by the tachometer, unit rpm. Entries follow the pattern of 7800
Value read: 7000
